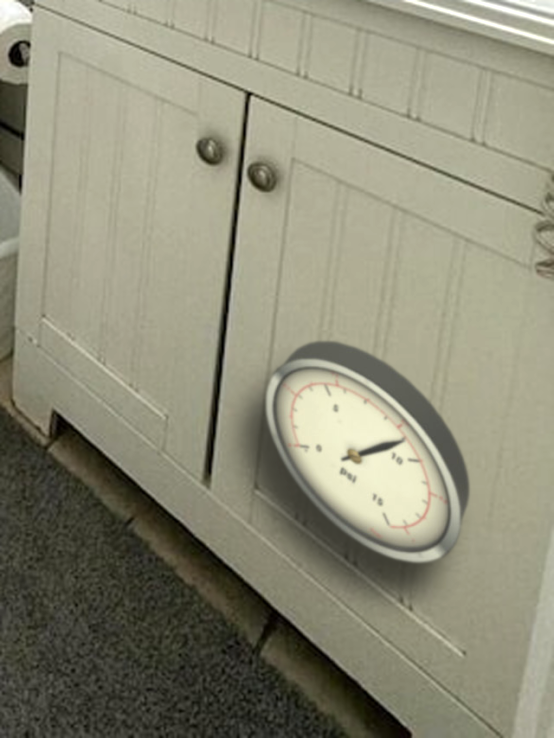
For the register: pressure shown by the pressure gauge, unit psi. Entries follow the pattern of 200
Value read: 9
